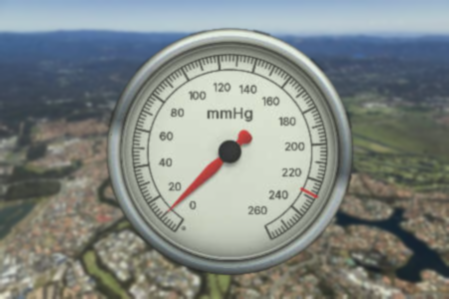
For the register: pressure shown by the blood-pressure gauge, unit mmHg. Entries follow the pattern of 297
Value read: 10
